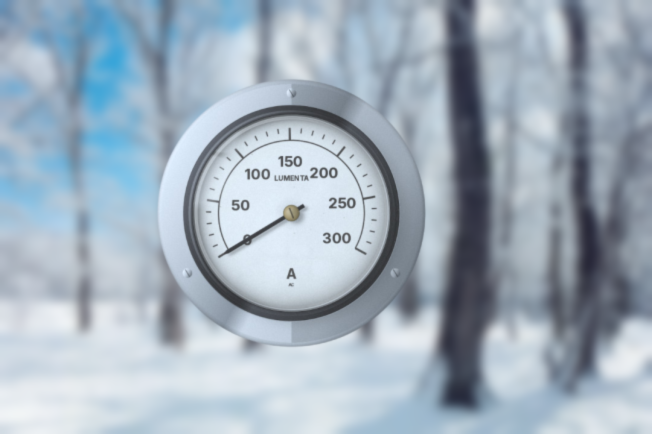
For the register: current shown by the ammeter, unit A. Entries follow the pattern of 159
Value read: 0
